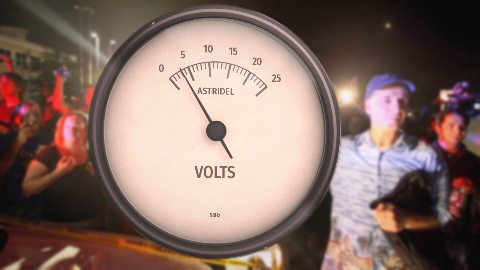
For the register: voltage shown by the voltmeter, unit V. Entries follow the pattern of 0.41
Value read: 3
